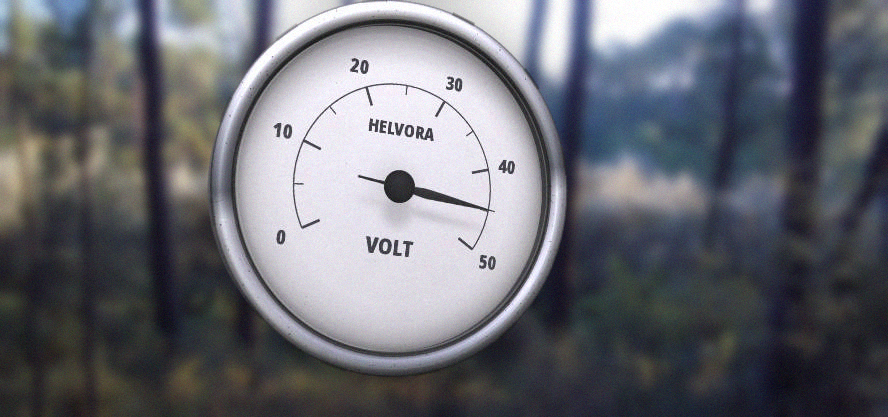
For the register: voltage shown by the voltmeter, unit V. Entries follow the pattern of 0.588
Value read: 45
